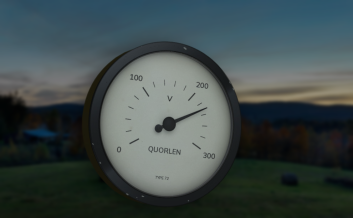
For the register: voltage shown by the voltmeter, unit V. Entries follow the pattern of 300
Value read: 230
